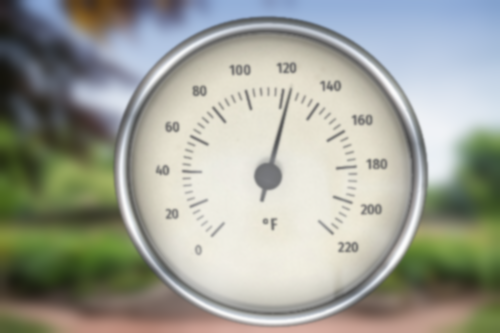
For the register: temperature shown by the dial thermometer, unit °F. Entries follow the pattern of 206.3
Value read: 124
